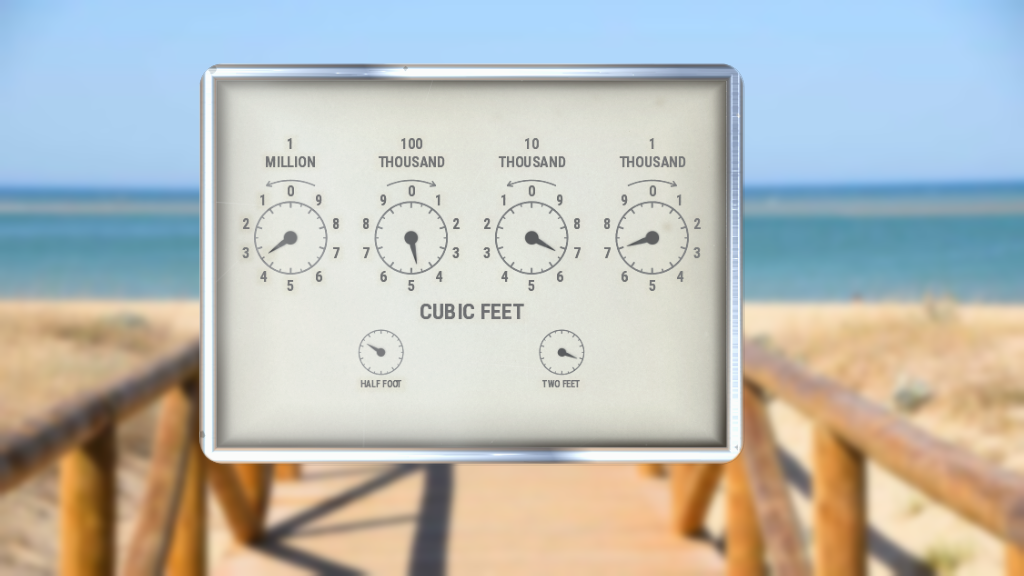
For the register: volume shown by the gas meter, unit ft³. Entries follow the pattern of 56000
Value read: 346700
